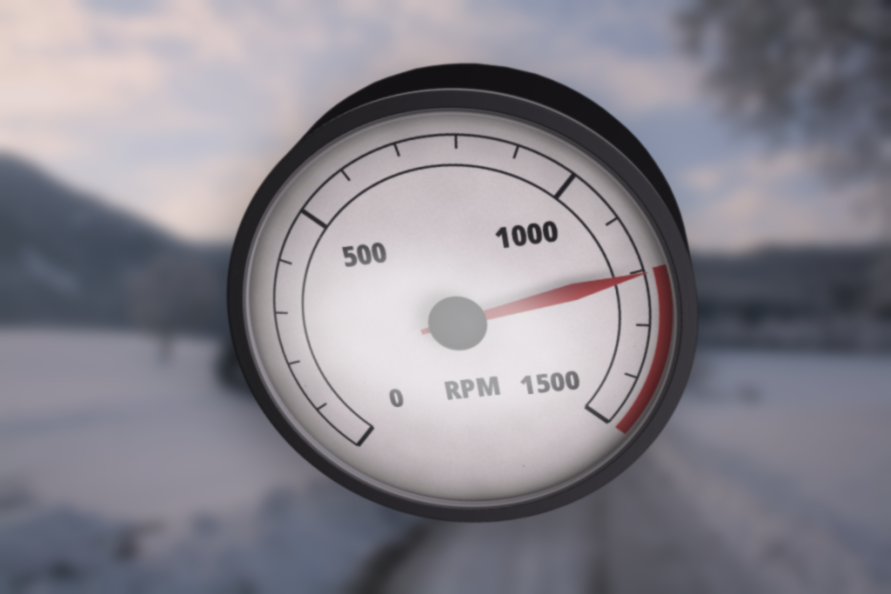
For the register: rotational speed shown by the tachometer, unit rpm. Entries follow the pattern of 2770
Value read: 1200
